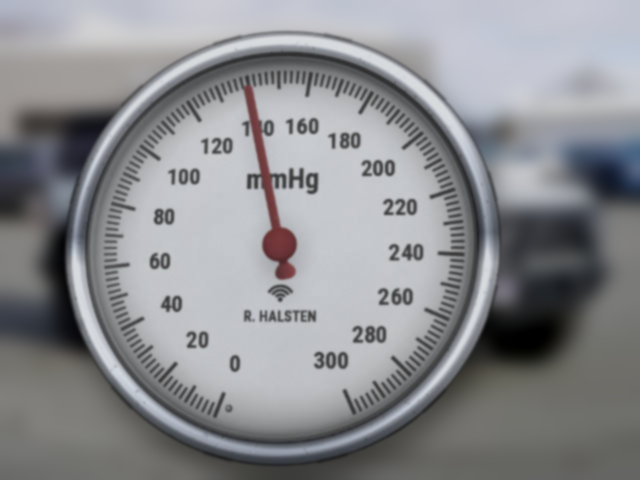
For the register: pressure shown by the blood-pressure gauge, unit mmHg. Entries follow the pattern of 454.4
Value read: 140
